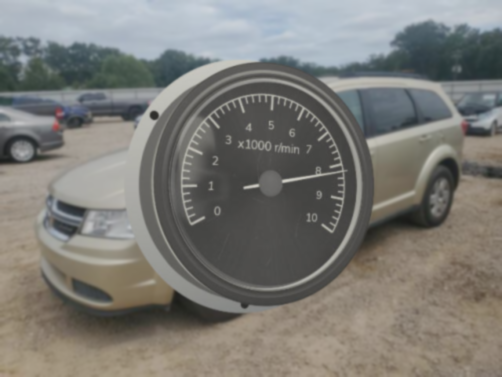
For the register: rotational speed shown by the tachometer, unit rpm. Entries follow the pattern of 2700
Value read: 8200
